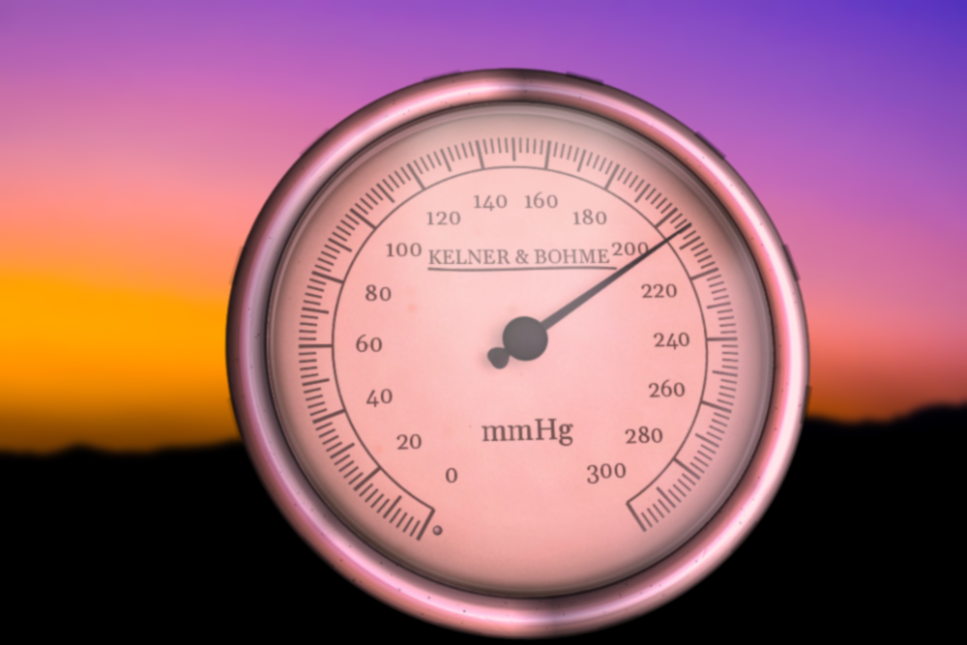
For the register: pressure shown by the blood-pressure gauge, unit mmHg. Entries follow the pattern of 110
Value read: 206
